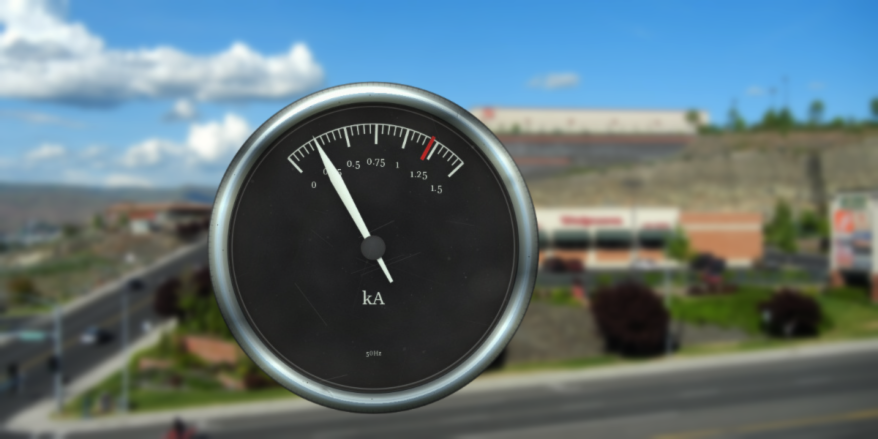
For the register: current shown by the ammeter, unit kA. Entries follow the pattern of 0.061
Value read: 0.25
